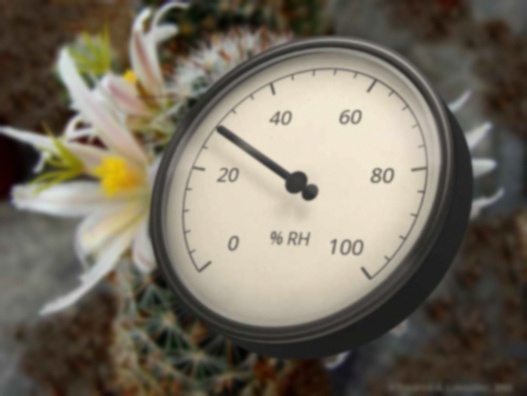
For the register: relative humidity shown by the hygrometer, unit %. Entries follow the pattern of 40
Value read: 28
